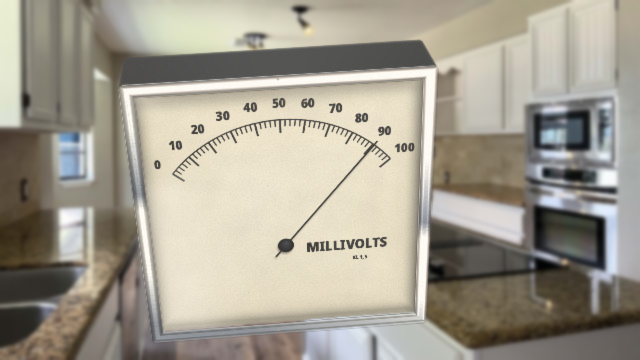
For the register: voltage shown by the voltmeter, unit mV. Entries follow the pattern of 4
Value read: 90
